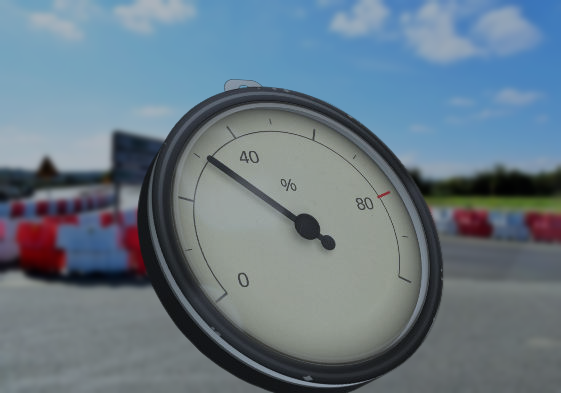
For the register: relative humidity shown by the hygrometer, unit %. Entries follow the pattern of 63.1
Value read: 30
